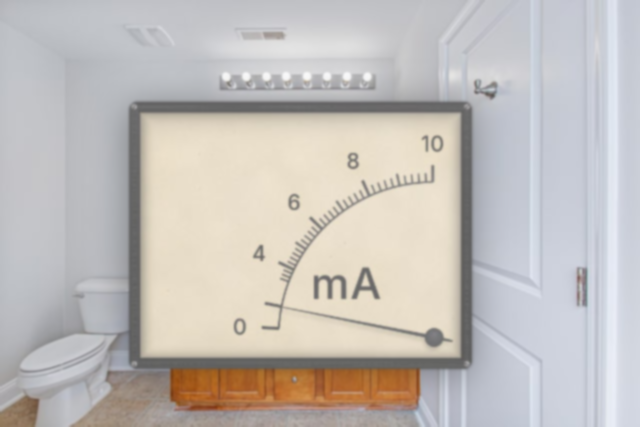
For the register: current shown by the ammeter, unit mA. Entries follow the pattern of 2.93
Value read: 2
